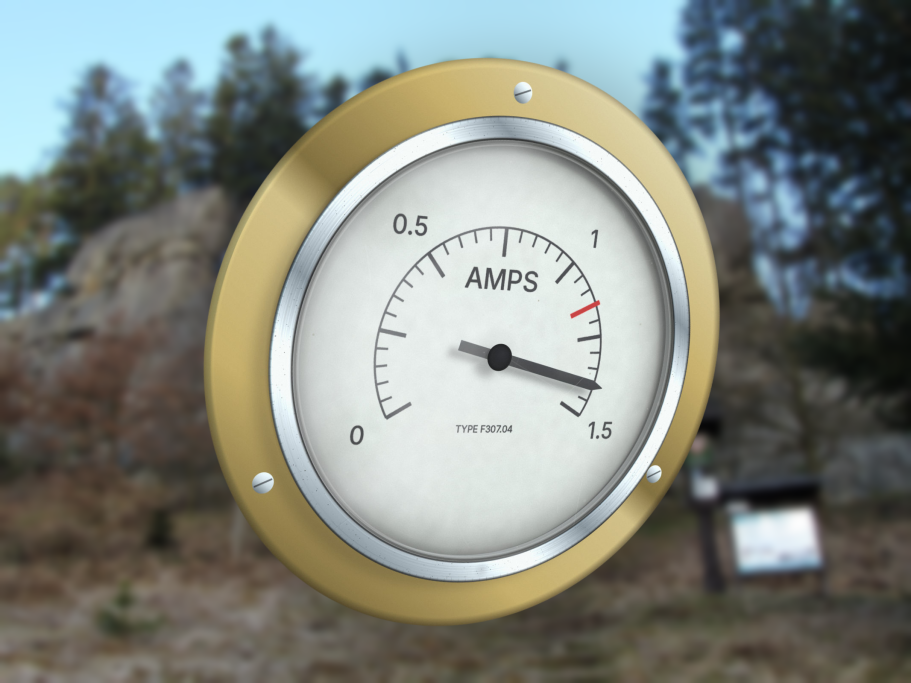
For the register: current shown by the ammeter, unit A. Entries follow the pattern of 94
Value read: 1.4
